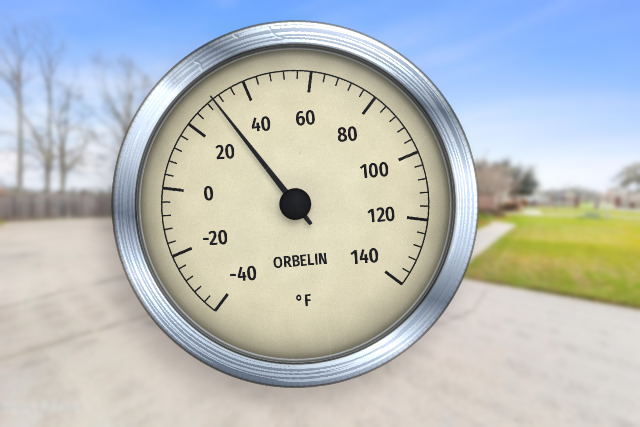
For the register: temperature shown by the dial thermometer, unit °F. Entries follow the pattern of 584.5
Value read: 30
